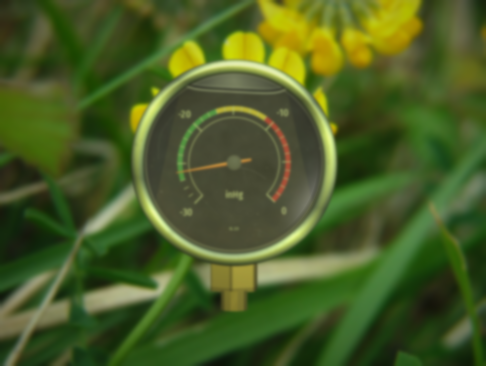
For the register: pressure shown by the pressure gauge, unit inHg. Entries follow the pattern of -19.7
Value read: -26
